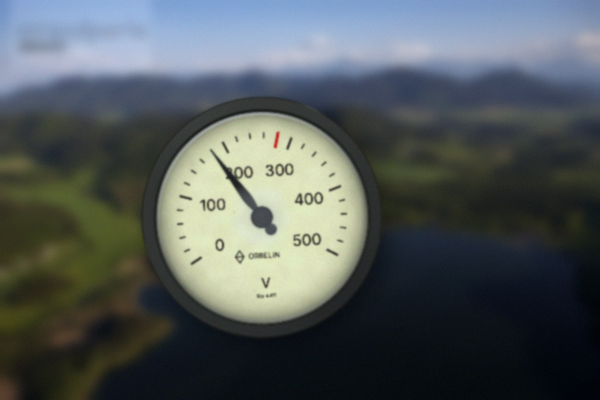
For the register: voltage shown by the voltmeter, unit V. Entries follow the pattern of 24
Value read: 180
